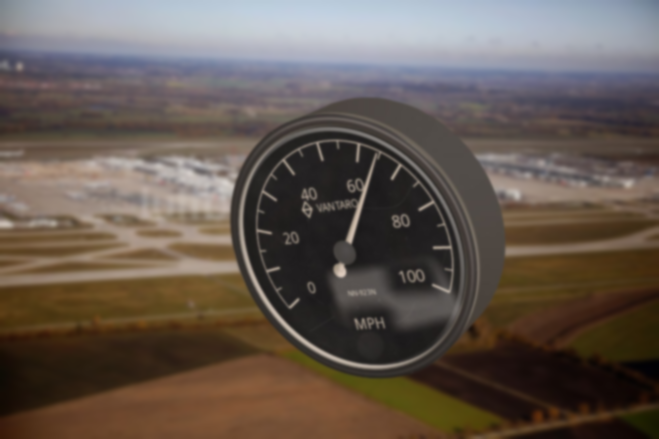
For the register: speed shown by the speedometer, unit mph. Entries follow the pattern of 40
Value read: 65
